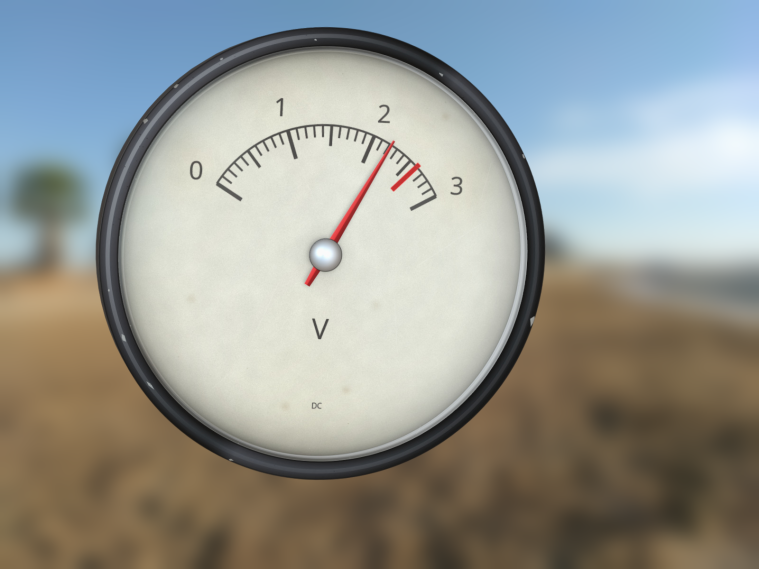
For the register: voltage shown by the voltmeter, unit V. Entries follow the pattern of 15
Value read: 2.2
